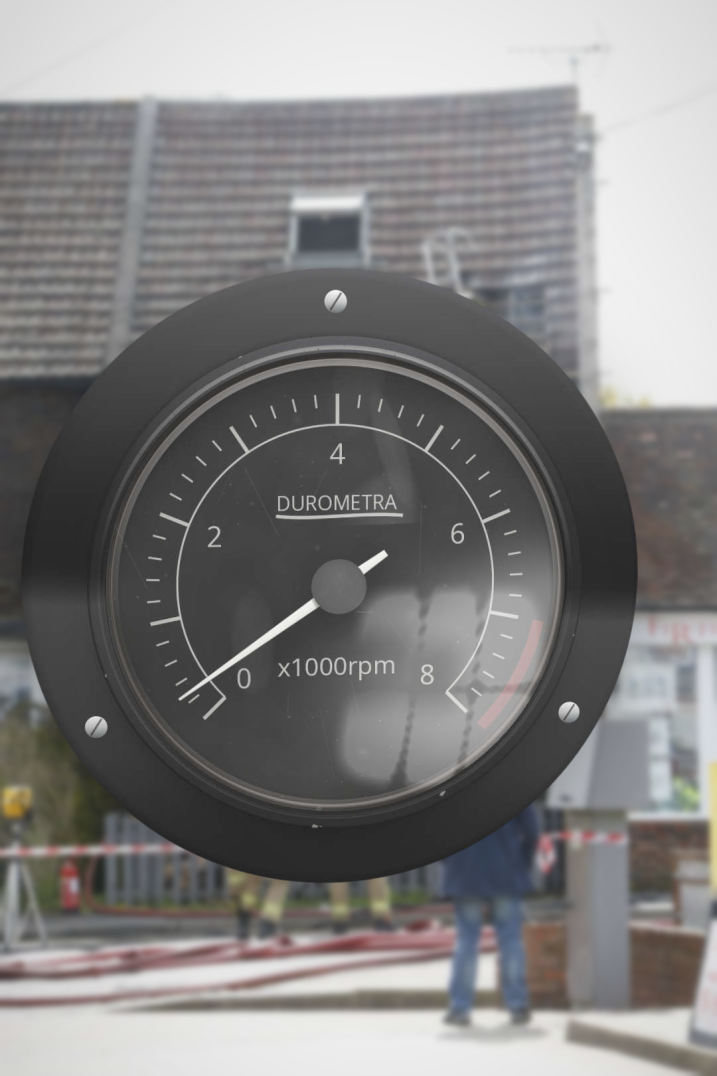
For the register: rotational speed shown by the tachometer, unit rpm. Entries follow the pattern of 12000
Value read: 300
